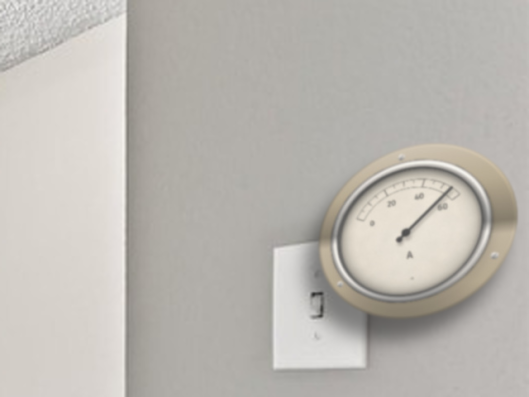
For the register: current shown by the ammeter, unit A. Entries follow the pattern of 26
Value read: 55
